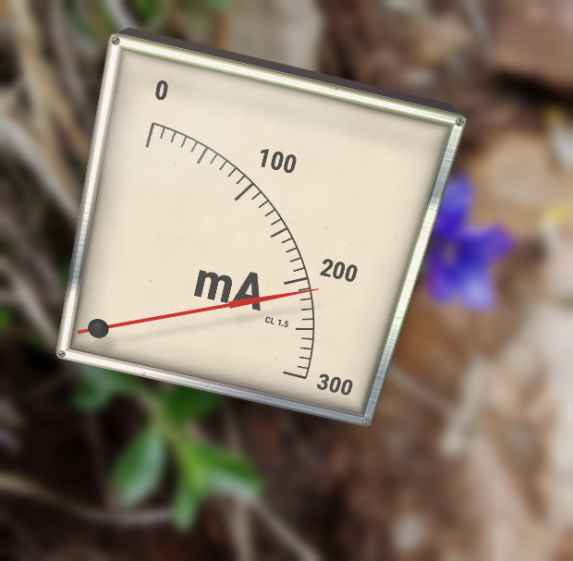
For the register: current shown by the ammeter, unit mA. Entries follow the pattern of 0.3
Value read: 210
